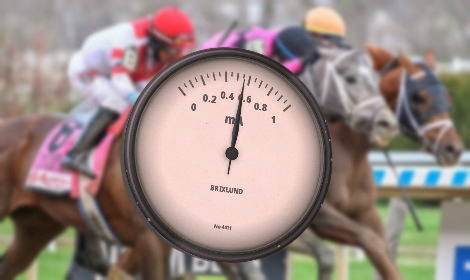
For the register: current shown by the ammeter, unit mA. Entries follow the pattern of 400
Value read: 0.55
